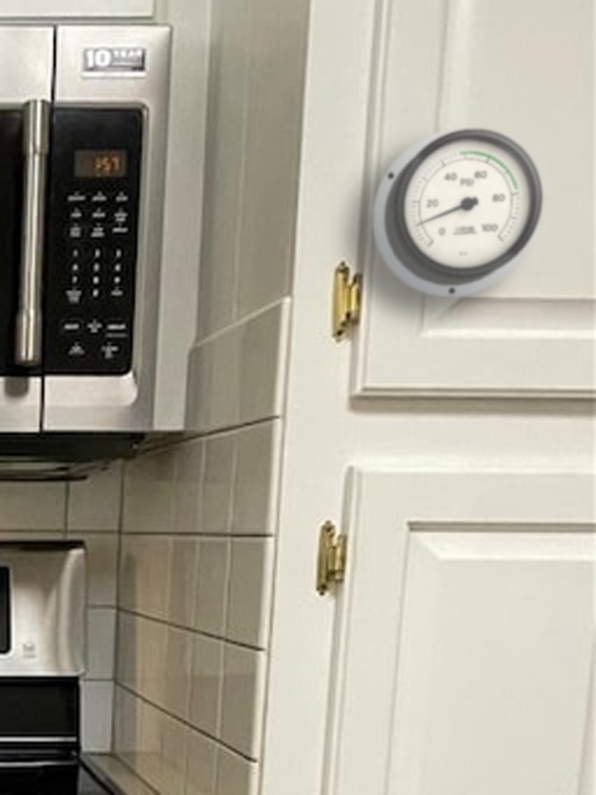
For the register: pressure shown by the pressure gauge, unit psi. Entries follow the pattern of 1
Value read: 10
